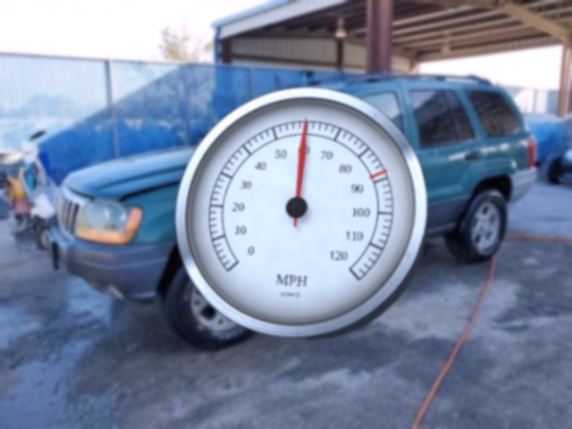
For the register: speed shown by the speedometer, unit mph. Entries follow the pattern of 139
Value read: 60
